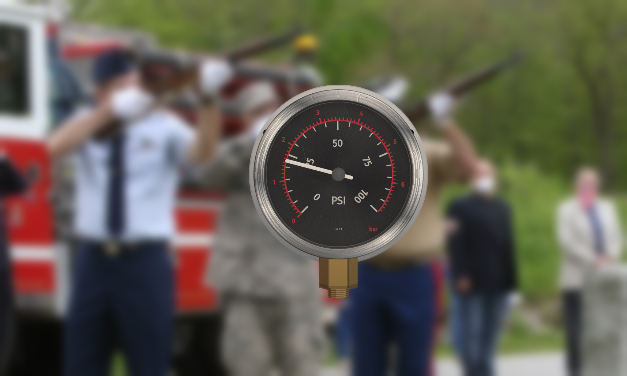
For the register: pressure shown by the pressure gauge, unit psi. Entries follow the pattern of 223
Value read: 22.5
